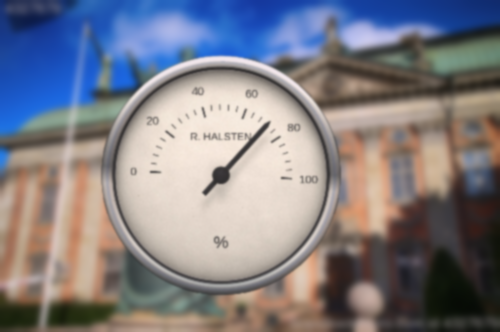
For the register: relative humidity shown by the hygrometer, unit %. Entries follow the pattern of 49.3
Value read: 72
